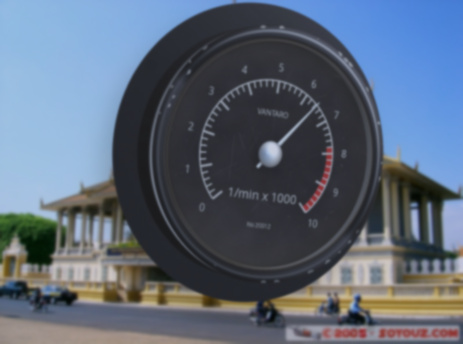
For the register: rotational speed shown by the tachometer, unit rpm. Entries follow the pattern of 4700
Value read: 6400
